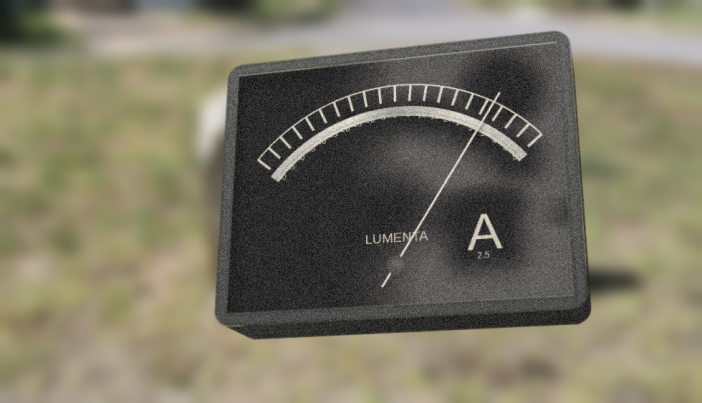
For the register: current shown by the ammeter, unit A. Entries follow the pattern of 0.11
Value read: 32.5
